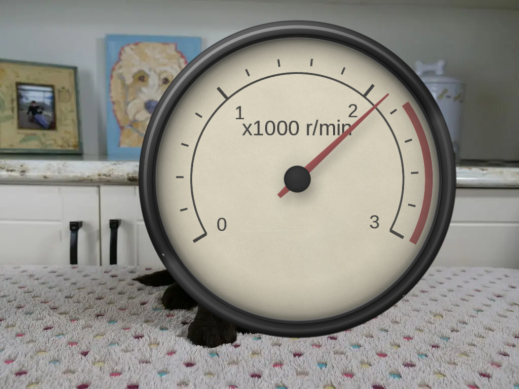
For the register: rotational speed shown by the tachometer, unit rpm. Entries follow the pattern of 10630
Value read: 2100
